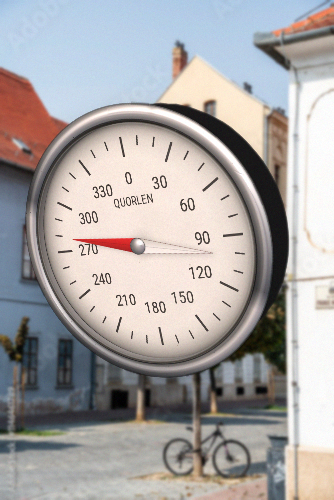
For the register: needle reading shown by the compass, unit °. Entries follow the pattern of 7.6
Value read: 280
